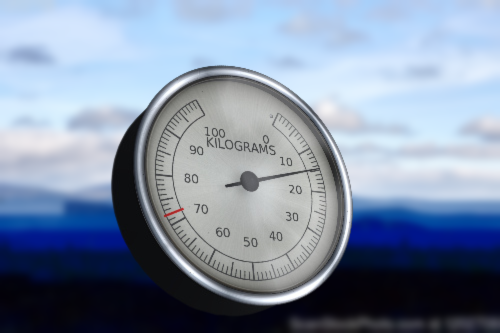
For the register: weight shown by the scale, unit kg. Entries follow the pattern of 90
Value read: 15
